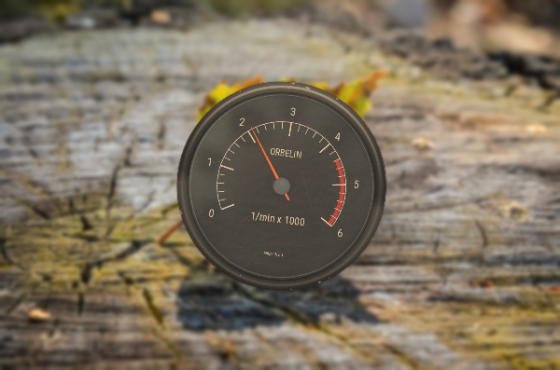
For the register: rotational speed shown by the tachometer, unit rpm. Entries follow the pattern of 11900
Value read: 2100
